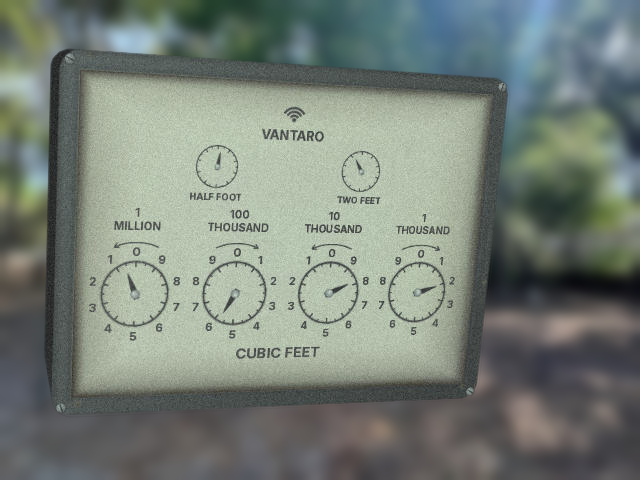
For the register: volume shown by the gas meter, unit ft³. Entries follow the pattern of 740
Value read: 58200
